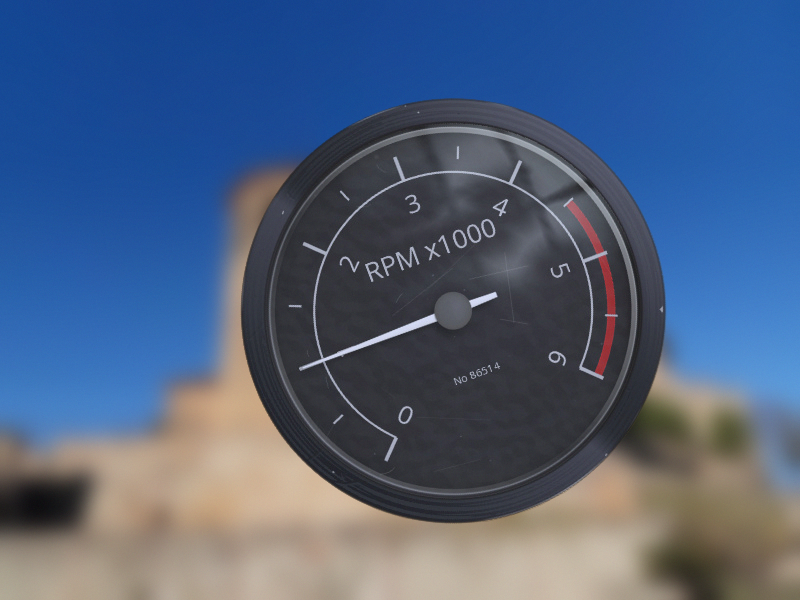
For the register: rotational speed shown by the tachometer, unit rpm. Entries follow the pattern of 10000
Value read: 1000
